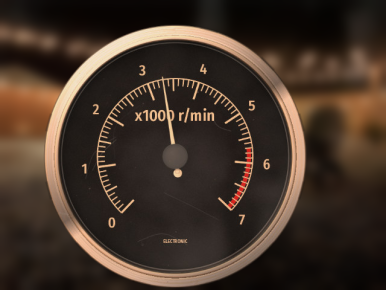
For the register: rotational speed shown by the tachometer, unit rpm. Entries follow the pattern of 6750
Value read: 3300
